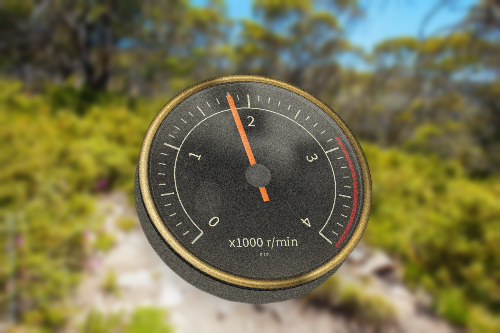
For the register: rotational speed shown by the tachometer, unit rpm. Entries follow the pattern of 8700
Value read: 1800
